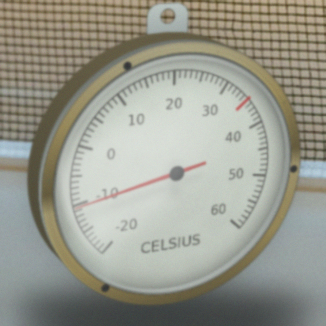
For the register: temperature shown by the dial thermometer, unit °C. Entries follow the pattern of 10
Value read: -10
